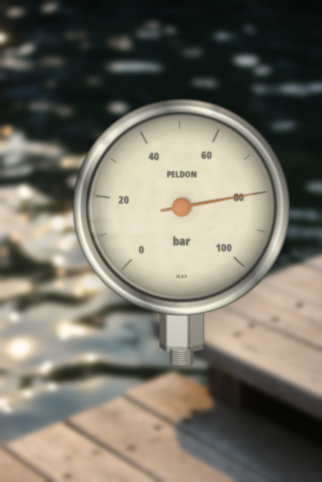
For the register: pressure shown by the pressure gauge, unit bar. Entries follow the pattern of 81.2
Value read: 80
